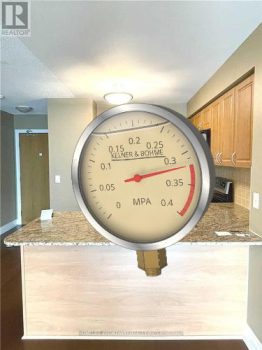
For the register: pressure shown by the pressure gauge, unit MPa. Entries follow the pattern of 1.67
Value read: 0.32
